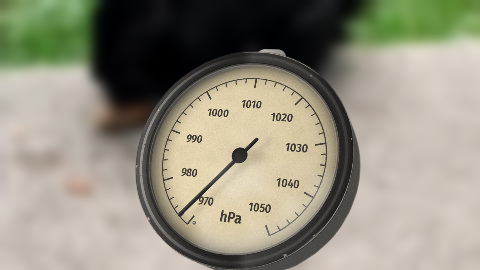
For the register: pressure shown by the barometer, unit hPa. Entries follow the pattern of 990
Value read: 972
